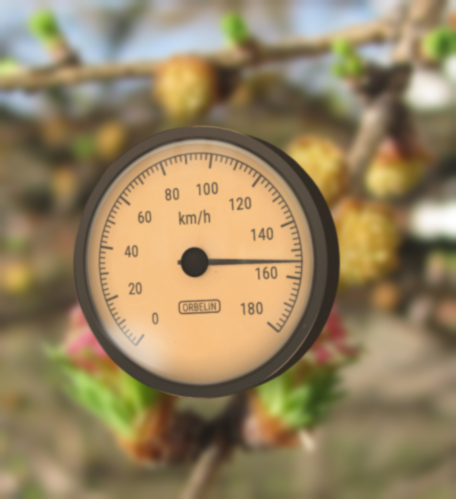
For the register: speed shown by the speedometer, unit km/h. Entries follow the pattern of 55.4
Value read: 154
